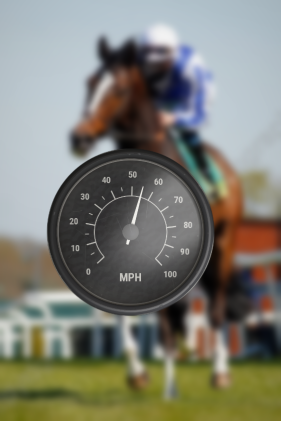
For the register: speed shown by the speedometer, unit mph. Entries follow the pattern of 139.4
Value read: 55
